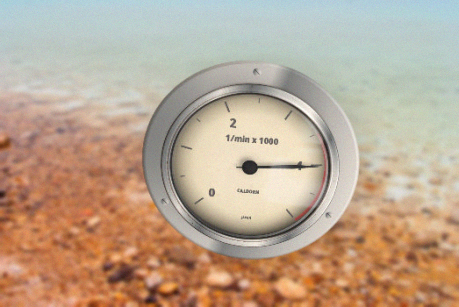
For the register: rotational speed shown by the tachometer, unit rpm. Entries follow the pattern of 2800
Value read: 4000
